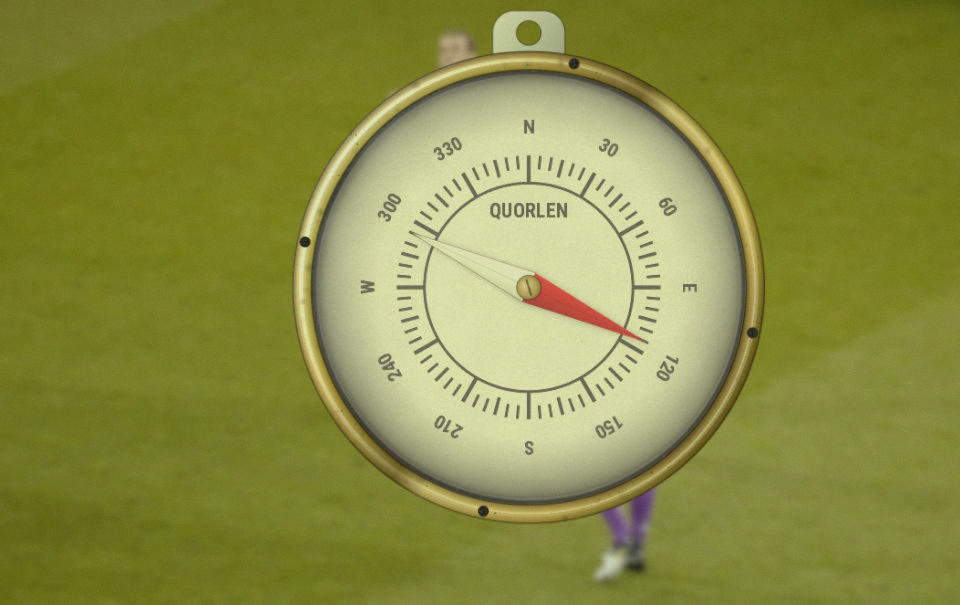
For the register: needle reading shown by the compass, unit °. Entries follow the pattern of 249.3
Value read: 115
